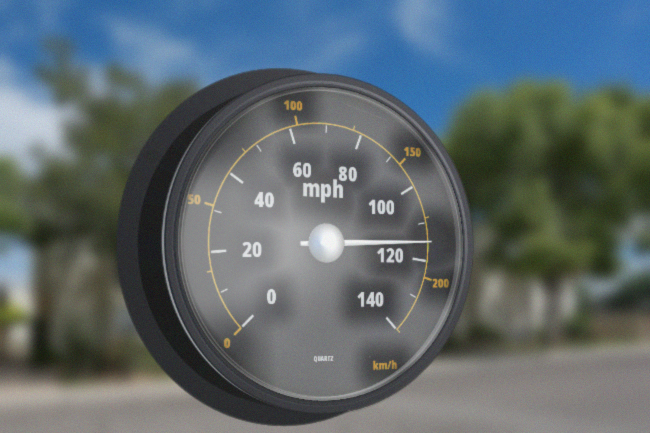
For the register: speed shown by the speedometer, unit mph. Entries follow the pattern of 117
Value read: 115
